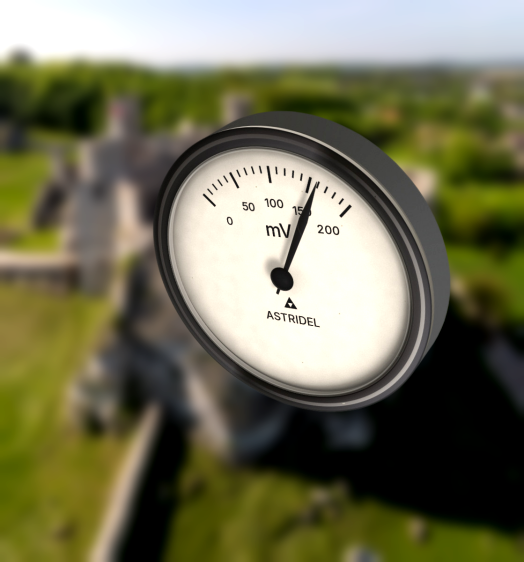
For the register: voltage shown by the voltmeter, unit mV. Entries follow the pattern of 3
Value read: 160
